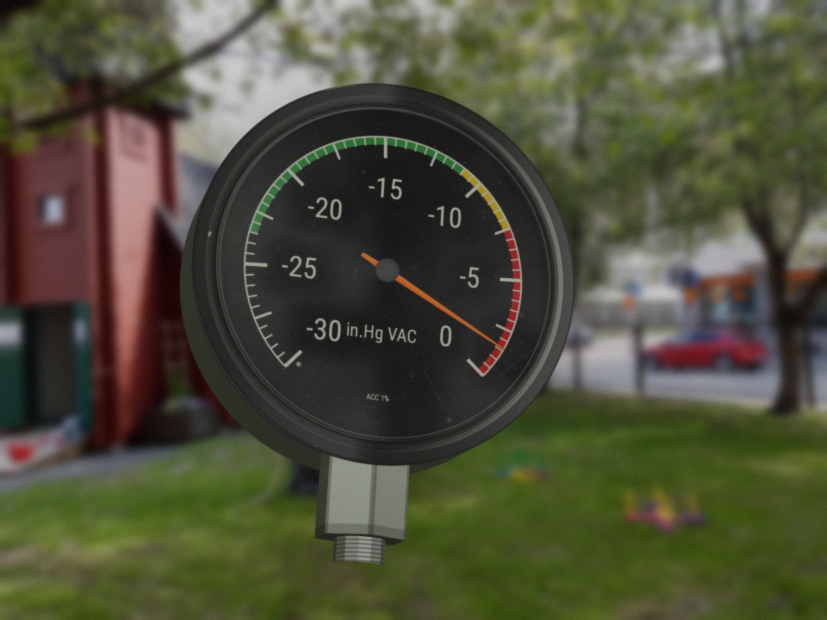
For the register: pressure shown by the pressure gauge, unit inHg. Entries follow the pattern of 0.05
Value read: -1.5
